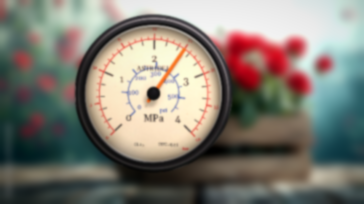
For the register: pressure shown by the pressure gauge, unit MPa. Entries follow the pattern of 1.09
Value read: 2.5
